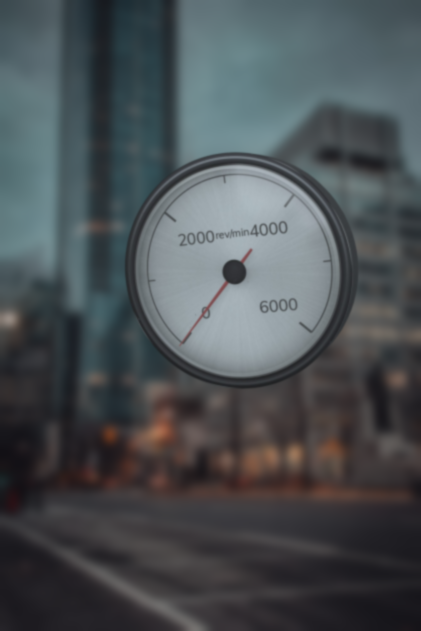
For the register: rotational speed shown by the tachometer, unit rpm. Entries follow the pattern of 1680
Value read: 0
